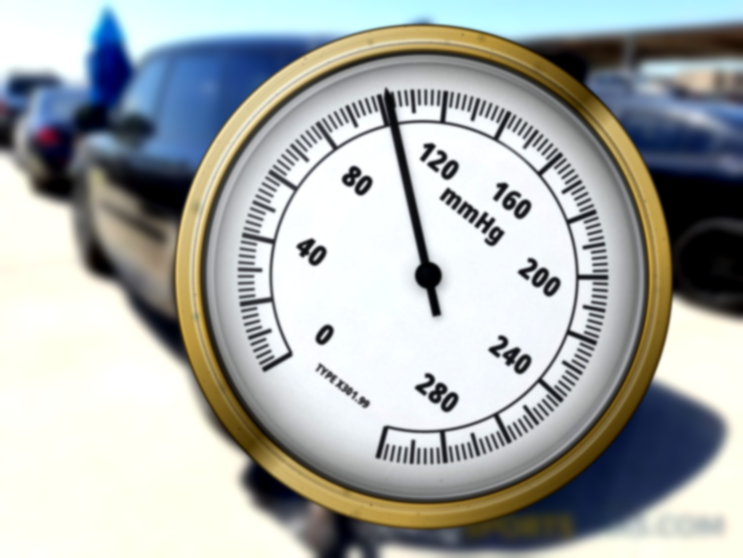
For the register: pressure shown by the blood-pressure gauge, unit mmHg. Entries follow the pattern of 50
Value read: 102
